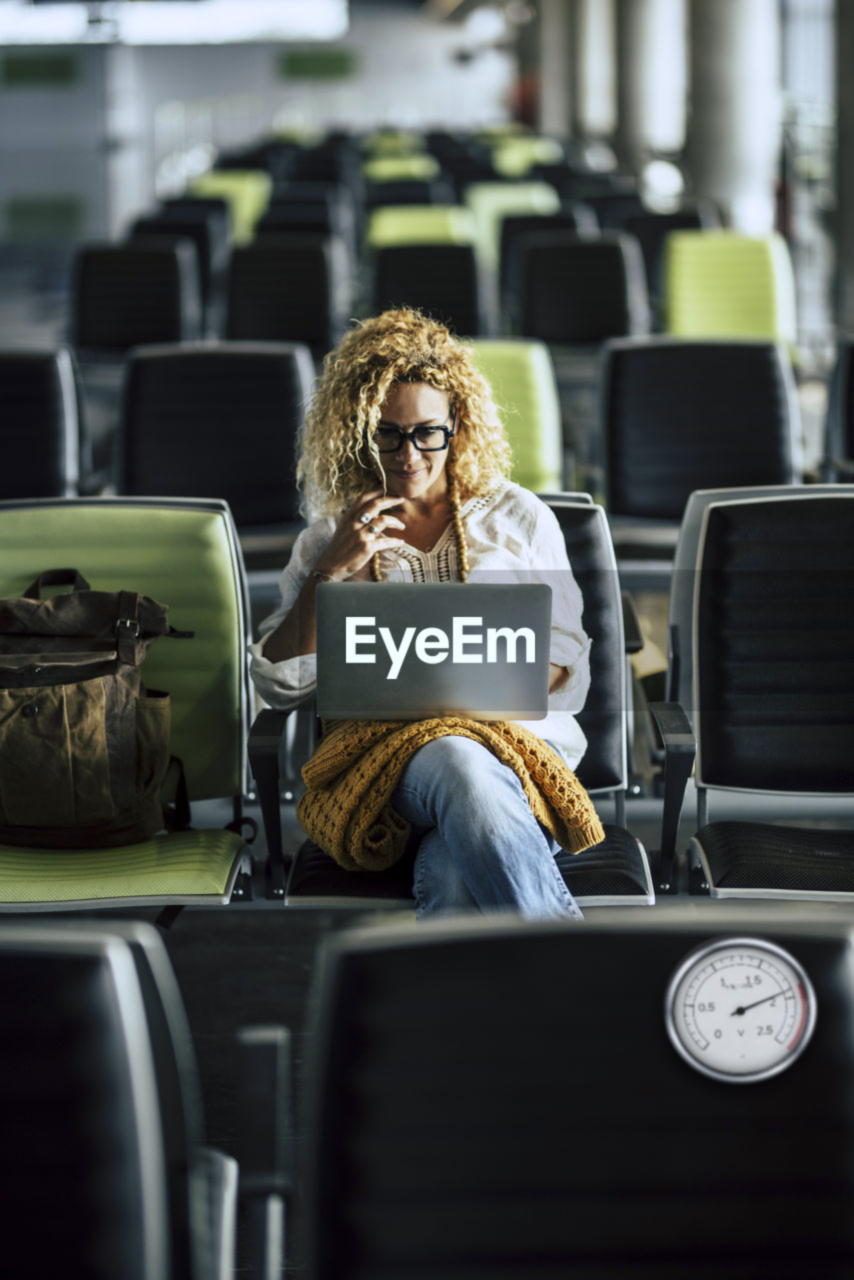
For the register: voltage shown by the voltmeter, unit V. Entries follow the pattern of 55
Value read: 1.9
